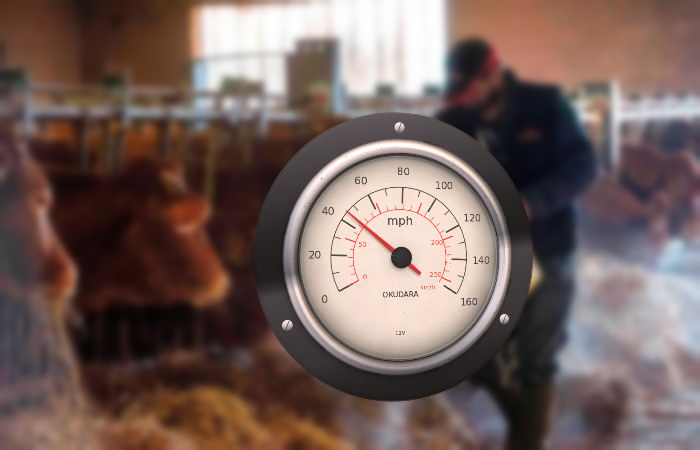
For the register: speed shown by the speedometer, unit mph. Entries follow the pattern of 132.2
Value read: 45
